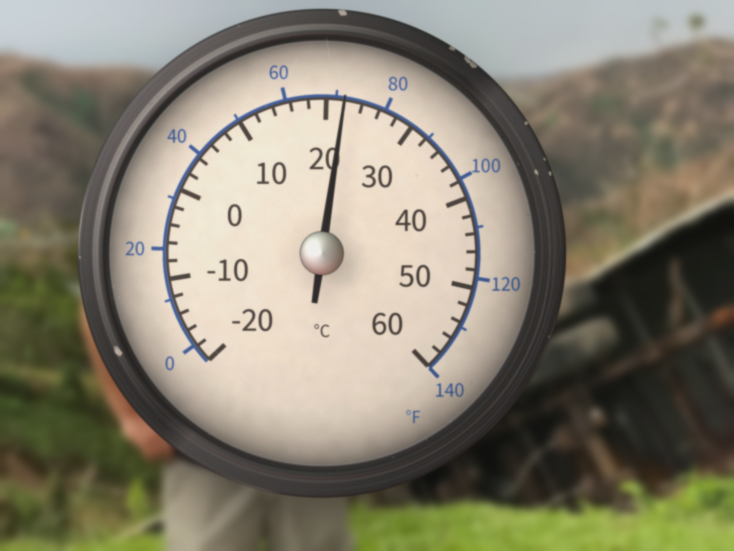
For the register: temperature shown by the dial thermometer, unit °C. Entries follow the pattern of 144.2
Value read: 22
